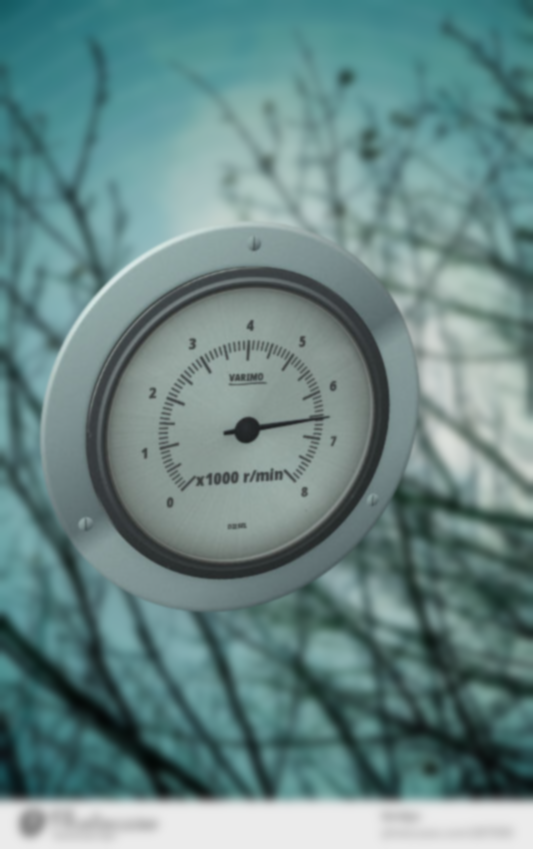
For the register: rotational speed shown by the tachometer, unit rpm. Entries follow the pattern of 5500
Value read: 6500
